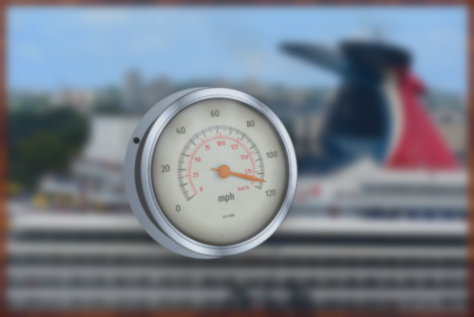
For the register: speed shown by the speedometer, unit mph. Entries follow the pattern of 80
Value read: 115
